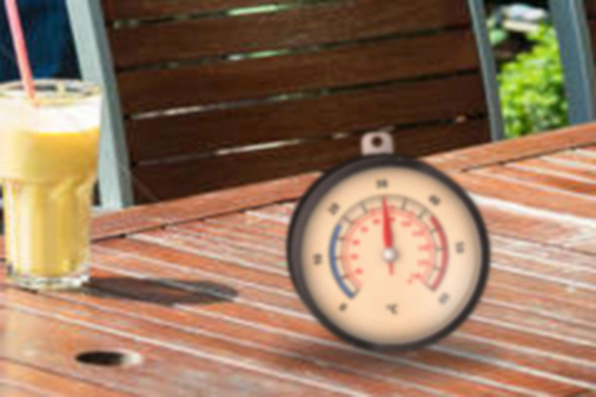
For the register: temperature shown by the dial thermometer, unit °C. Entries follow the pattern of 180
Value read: 30
